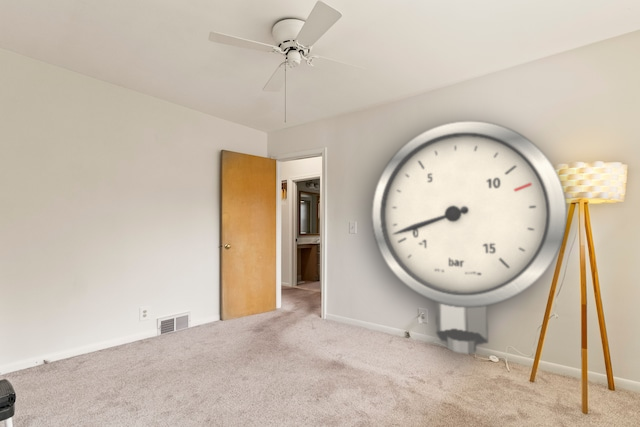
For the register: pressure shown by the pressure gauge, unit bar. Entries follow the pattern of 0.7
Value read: 0.5
